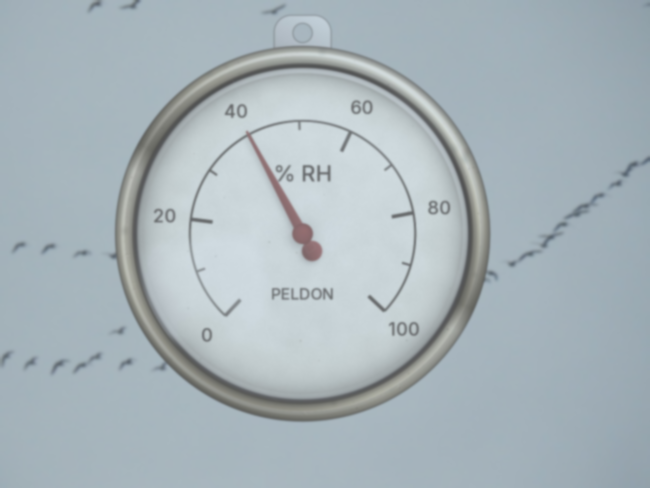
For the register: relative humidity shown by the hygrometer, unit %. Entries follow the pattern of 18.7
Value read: 40
